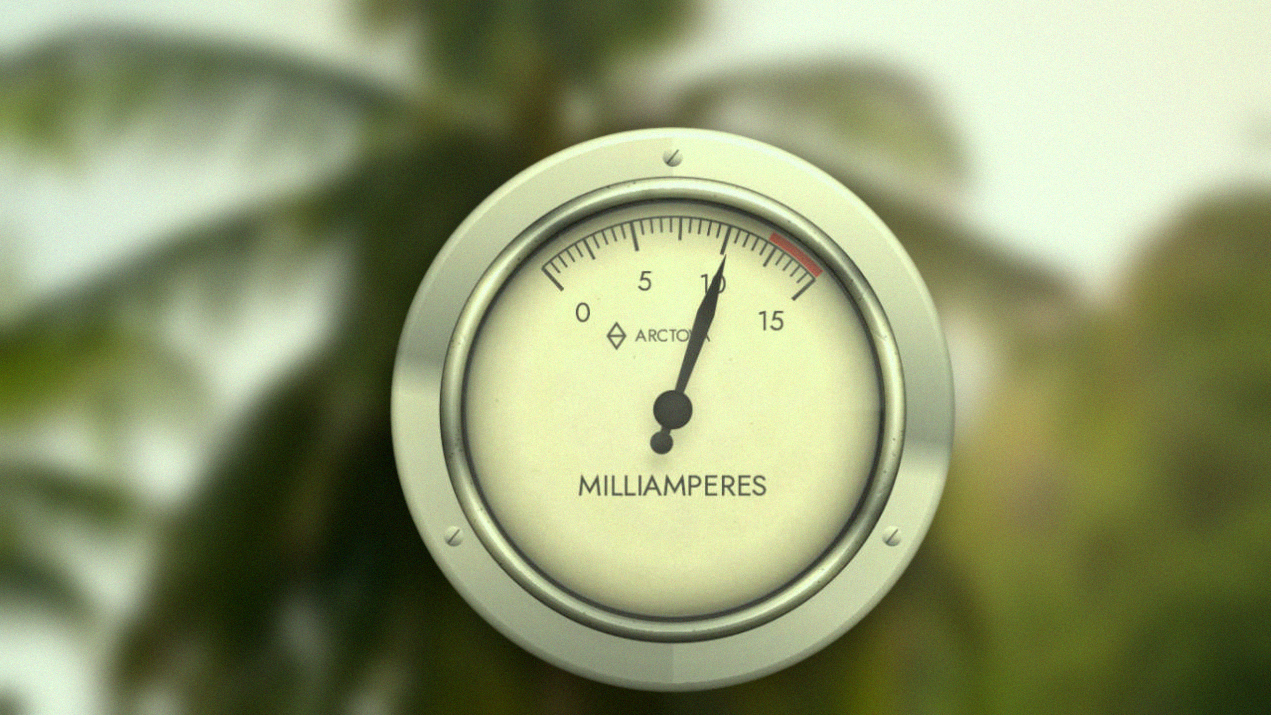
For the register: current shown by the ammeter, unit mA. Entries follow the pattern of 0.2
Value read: 10.25
